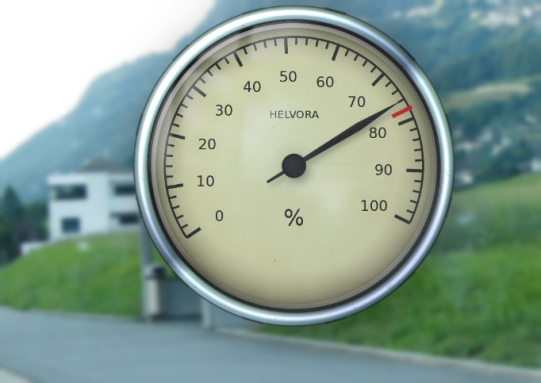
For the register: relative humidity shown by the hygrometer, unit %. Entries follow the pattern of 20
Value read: 76
